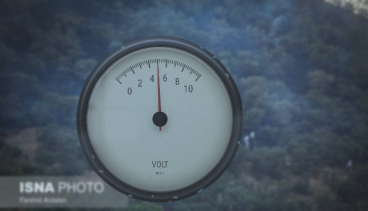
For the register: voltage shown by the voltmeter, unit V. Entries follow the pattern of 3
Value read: 5
